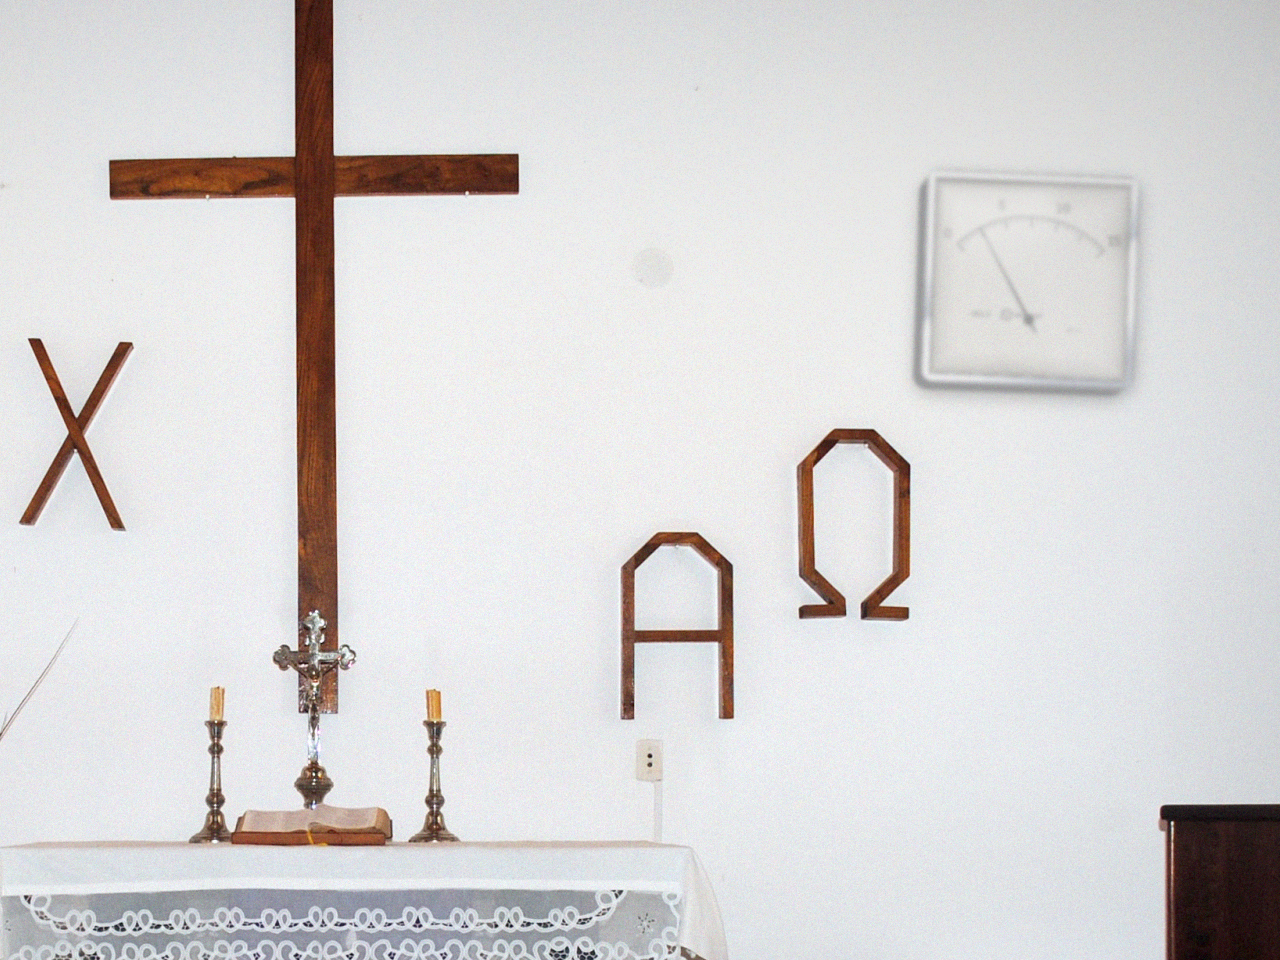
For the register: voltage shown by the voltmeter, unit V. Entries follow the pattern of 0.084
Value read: 2.5
